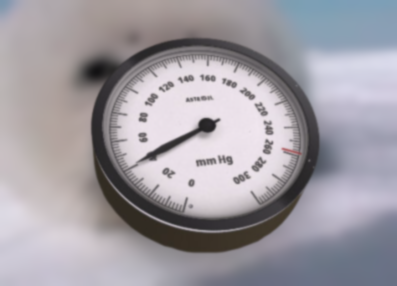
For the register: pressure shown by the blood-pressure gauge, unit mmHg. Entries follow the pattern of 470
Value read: 40
